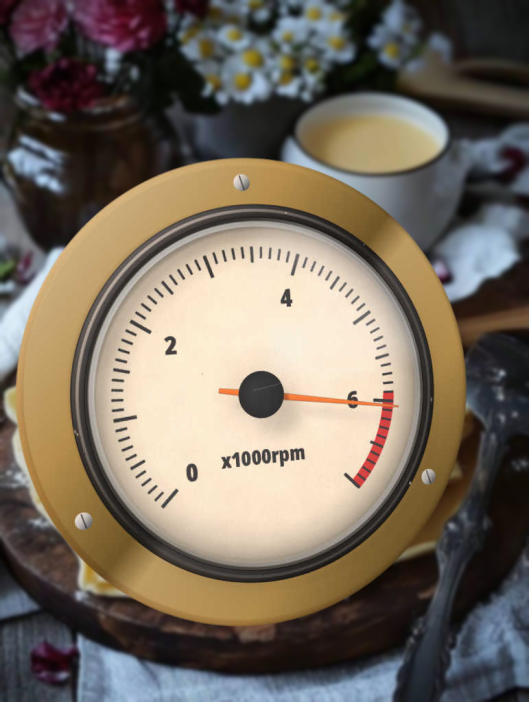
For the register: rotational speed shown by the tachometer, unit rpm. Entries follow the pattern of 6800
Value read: 6050
